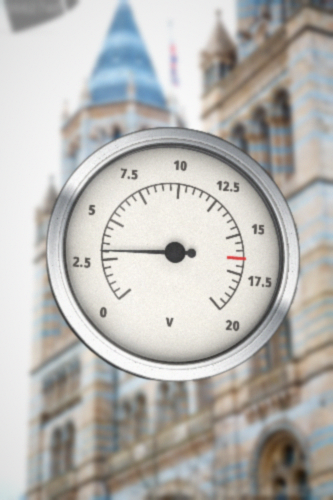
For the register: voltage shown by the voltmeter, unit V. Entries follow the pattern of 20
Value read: 3
